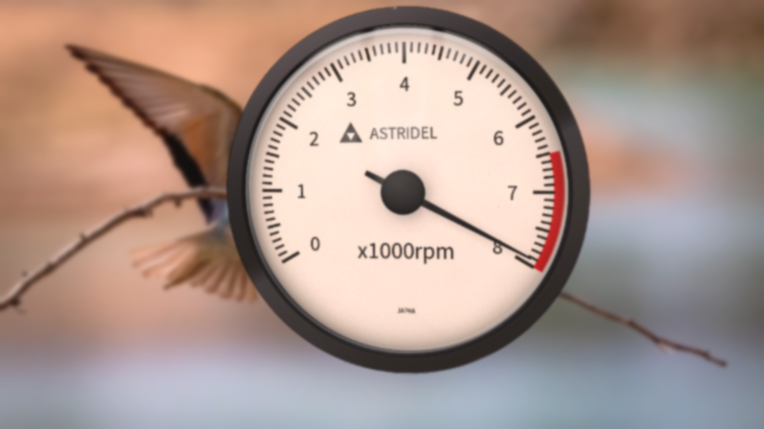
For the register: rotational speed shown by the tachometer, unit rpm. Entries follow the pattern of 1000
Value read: 7900
